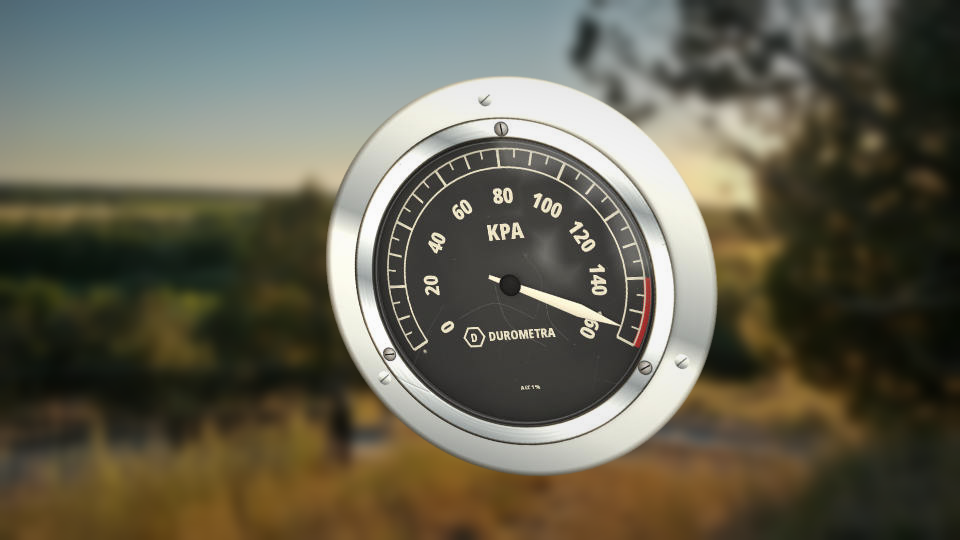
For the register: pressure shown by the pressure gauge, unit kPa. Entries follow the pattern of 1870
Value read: 155
